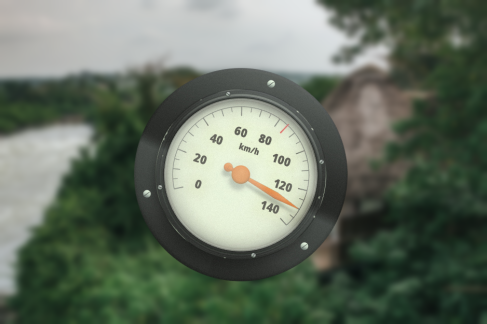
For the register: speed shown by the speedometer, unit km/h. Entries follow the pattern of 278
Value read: 130
